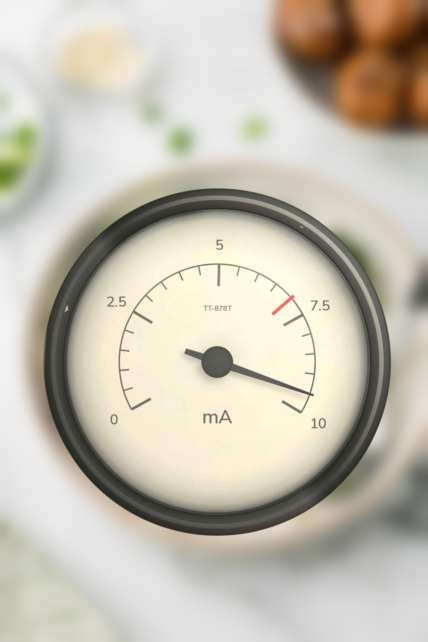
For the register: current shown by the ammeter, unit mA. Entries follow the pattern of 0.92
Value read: 9.5
